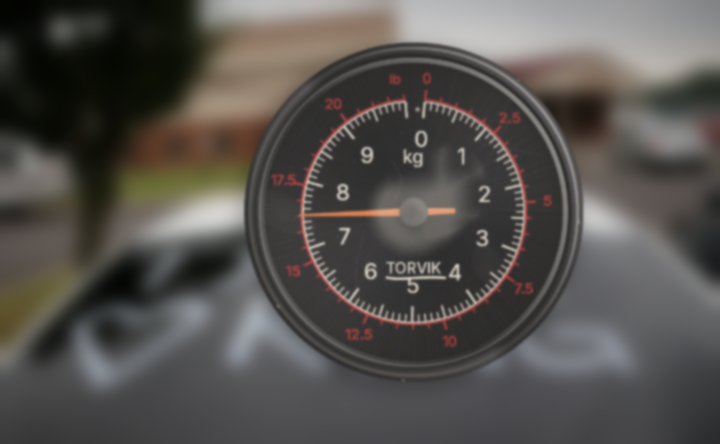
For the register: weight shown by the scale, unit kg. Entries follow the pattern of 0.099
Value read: 7.5
